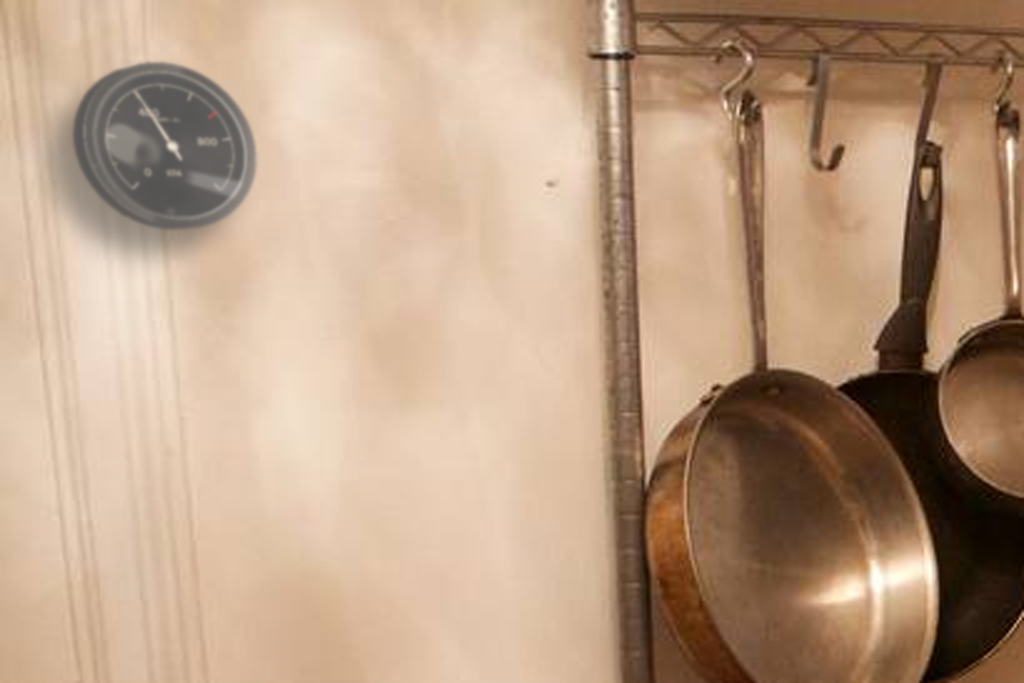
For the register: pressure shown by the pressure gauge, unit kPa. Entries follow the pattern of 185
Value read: 400
